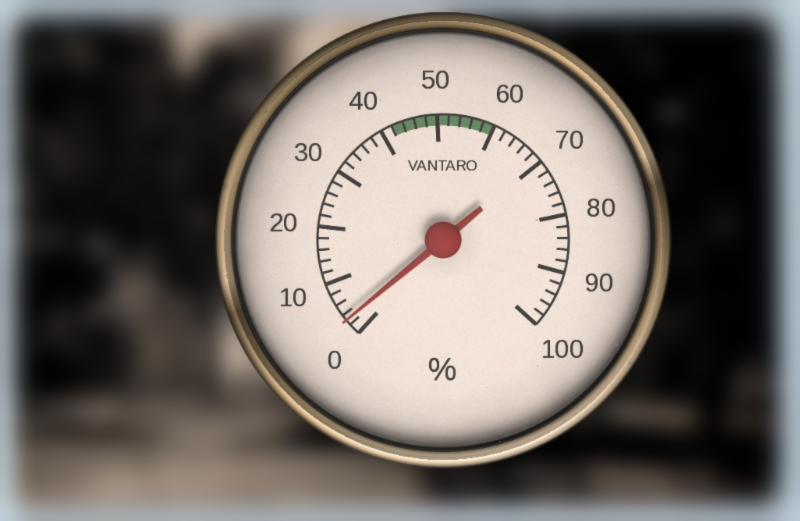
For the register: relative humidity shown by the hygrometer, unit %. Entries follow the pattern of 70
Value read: 3
